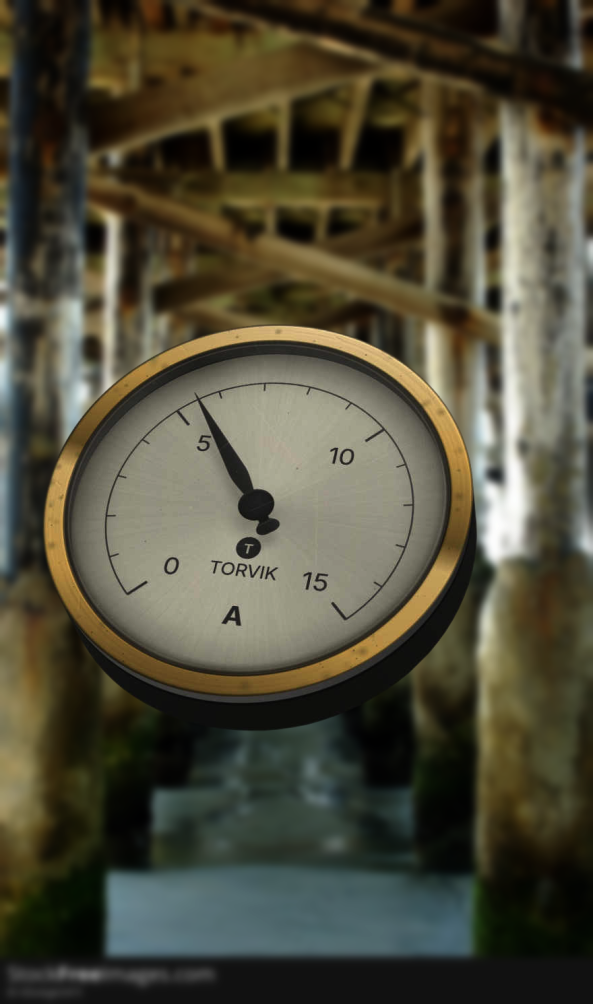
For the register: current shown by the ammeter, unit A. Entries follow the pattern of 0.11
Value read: 5.5
